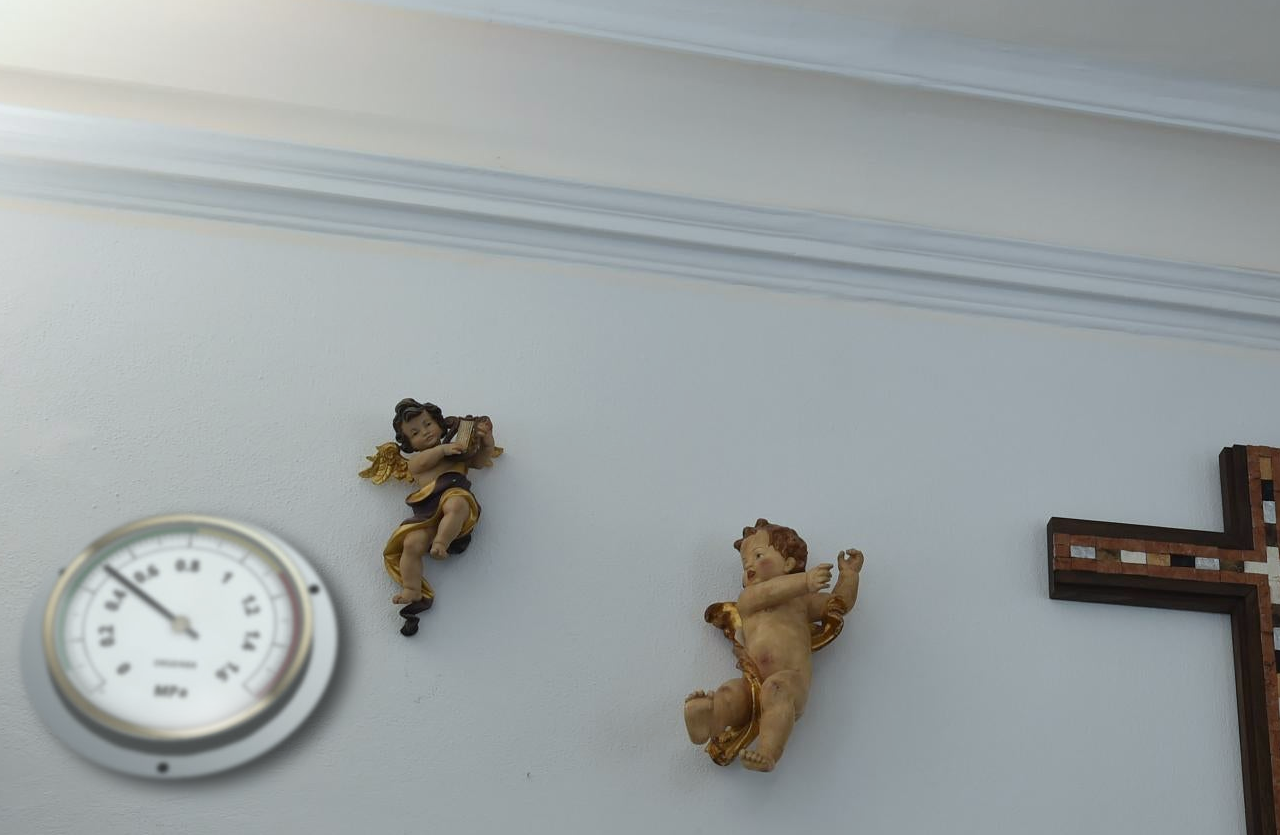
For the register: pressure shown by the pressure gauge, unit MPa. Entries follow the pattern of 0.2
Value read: 0.5
